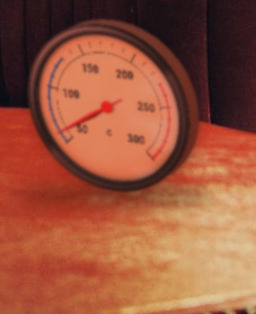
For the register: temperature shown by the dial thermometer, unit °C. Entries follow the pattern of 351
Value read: 60
